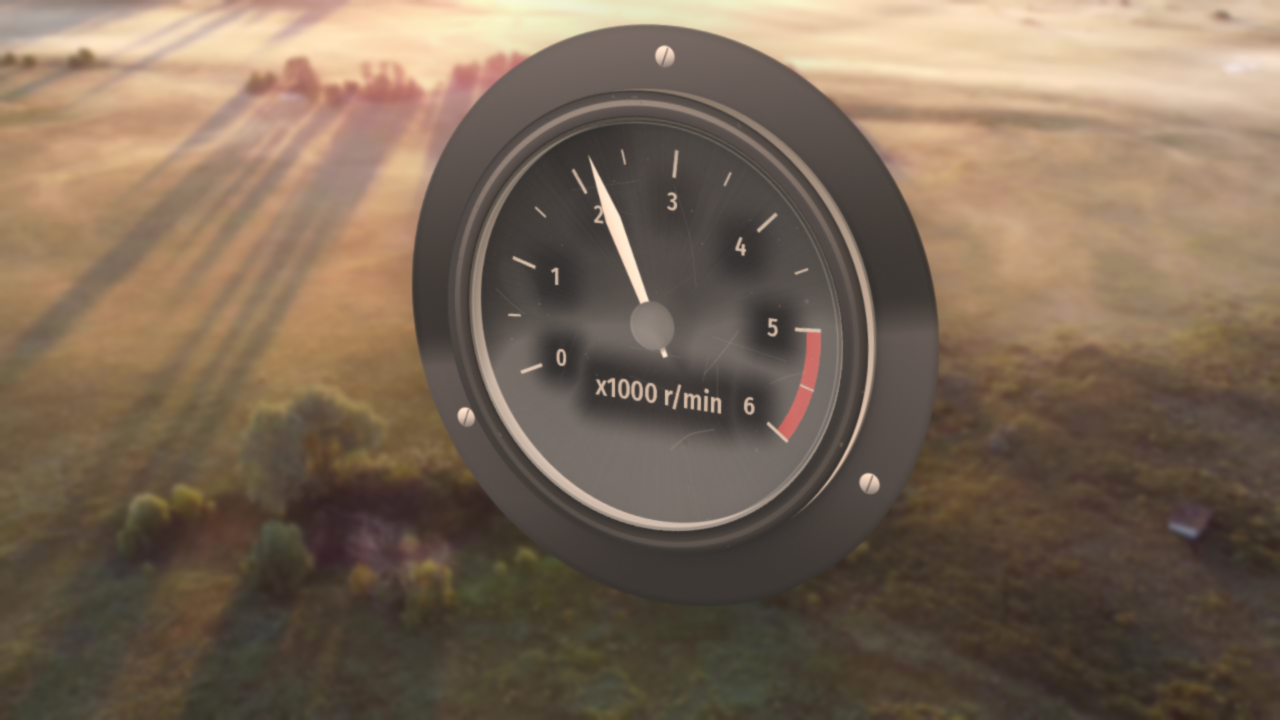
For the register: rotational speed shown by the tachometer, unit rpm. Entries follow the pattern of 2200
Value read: 2250
